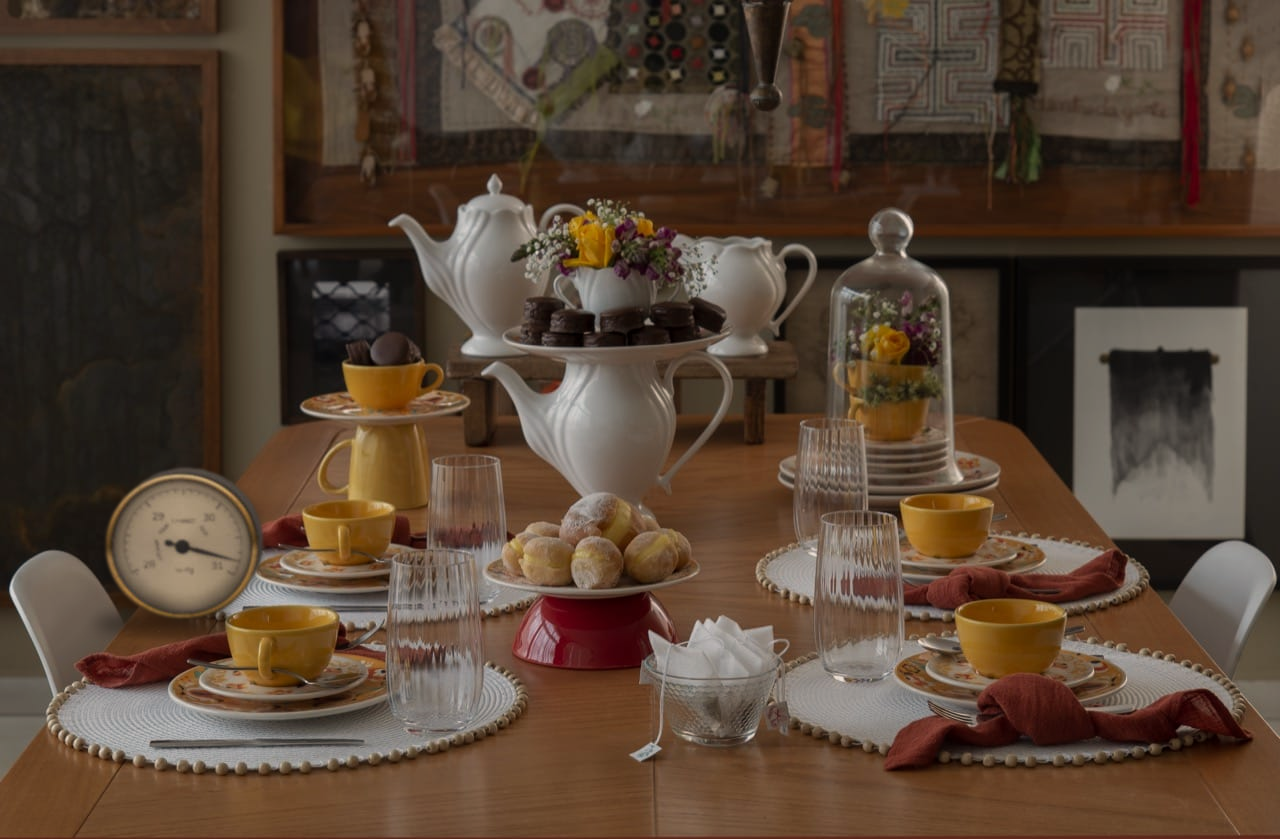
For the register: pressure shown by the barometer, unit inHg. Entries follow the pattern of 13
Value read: 30.8
